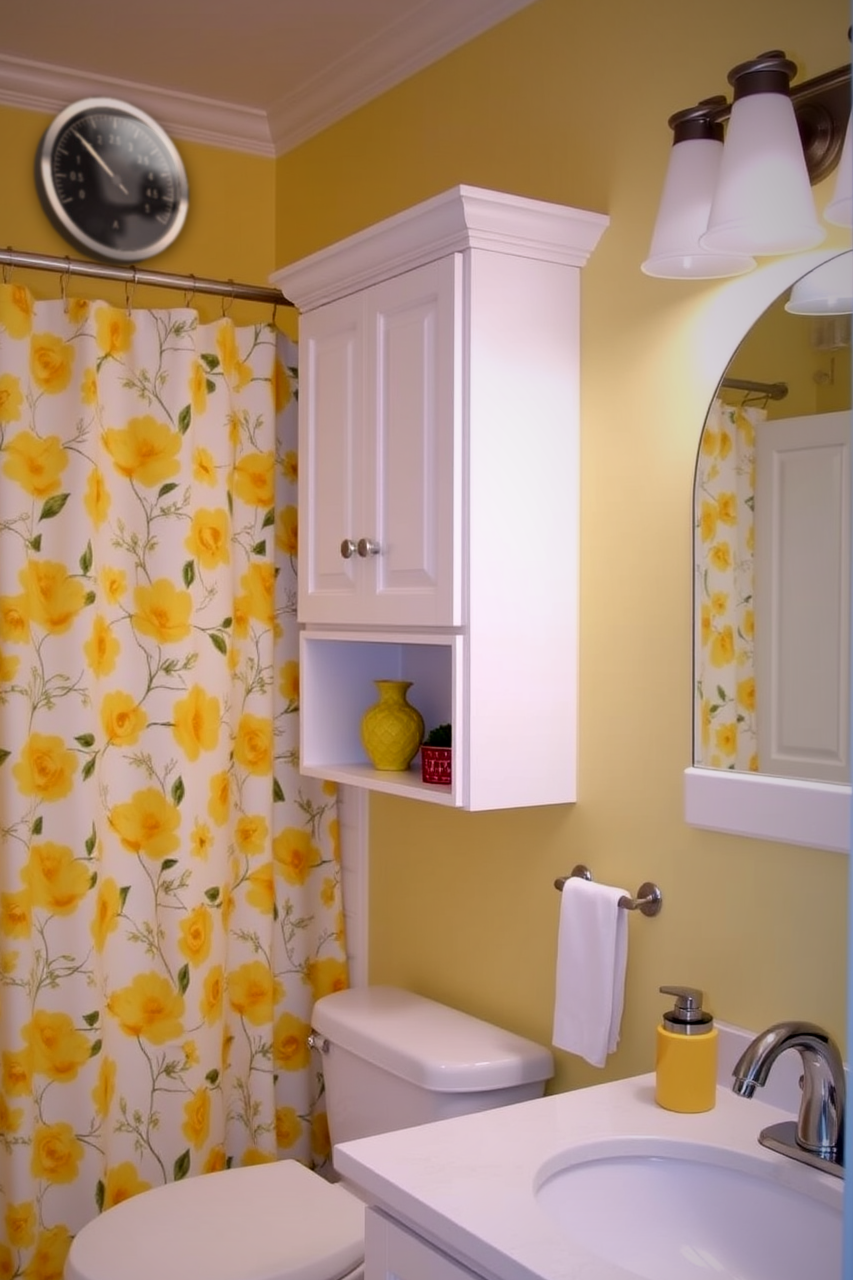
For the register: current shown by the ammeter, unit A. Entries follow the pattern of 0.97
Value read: 1.5
